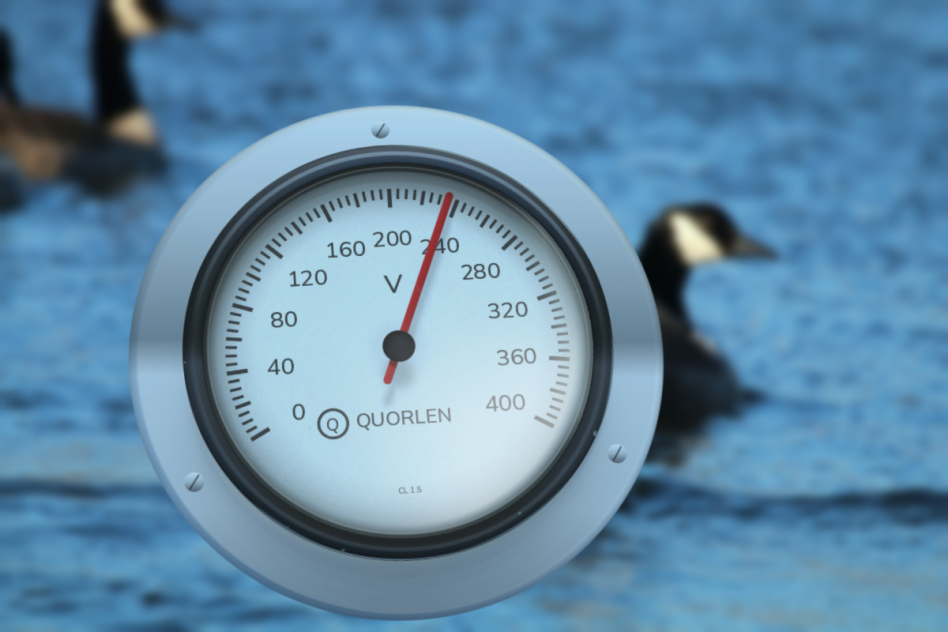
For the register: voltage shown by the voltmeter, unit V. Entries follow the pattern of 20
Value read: 235
